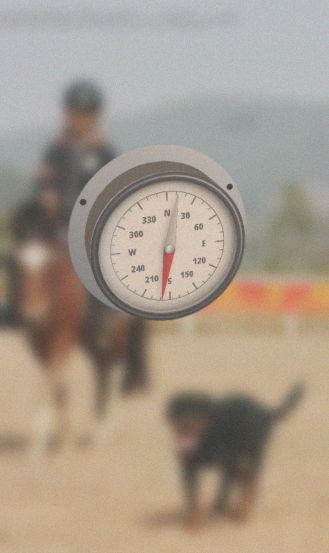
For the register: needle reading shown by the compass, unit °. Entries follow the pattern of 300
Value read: 190
